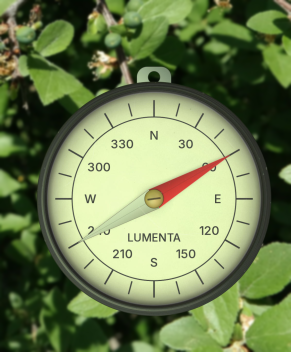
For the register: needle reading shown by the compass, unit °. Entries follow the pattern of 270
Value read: 60
